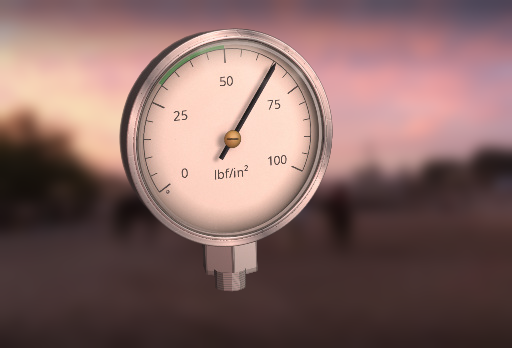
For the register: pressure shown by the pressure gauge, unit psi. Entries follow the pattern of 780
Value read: 65
